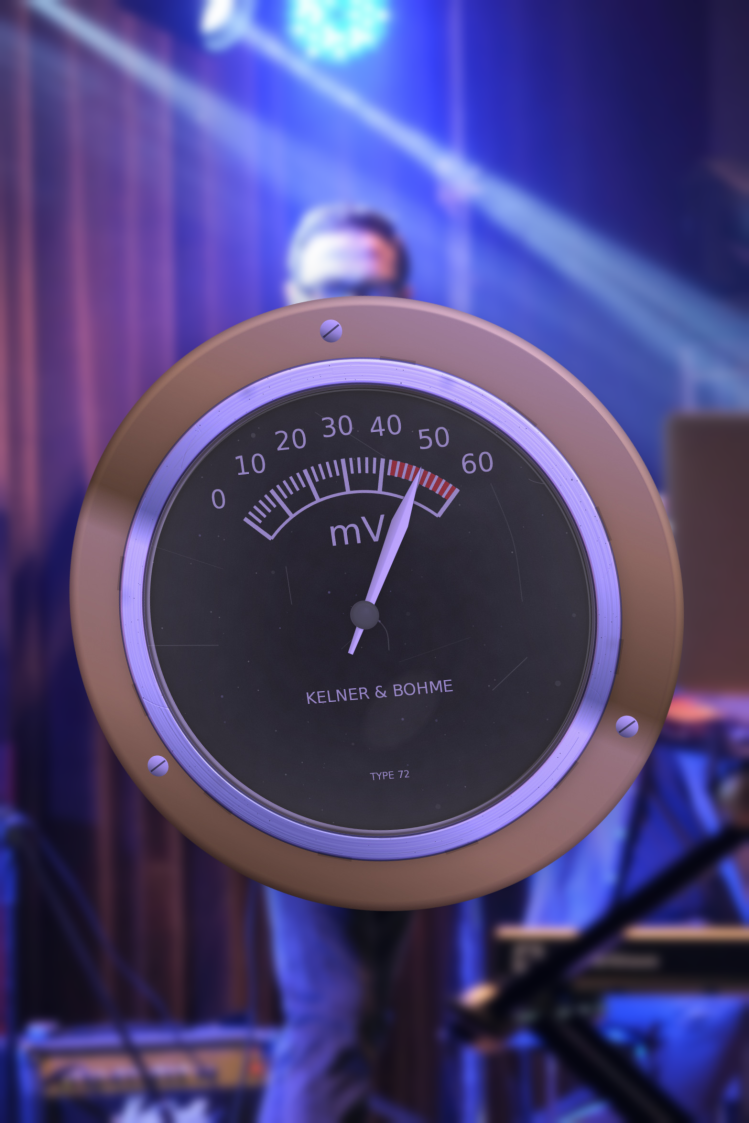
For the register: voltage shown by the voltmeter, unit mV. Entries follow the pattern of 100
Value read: 50
